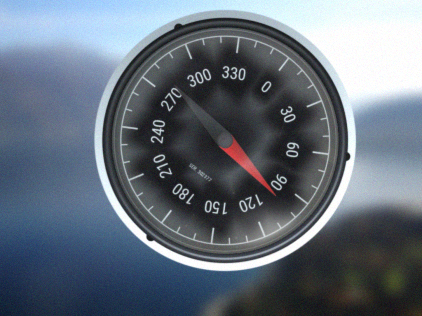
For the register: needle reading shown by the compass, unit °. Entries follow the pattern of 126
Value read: 100
